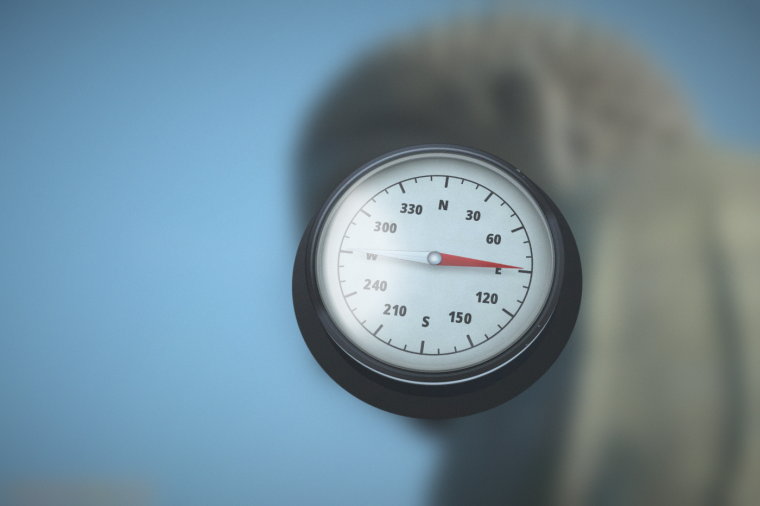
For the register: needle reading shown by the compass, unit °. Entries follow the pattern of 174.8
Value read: 90
